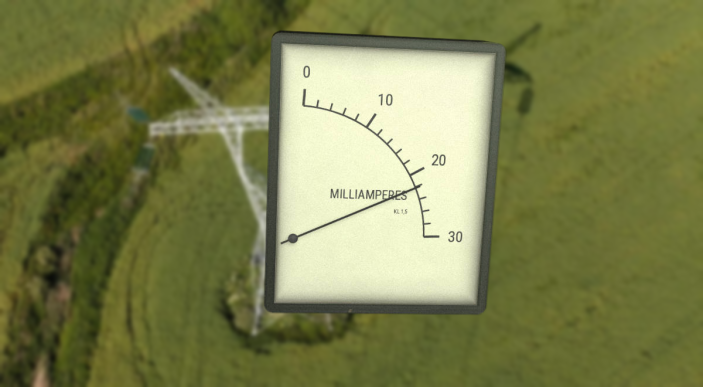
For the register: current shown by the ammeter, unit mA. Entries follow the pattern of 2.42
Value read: 22
